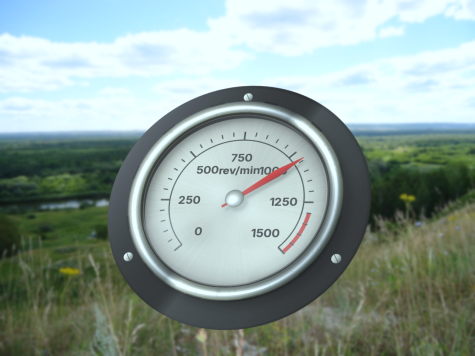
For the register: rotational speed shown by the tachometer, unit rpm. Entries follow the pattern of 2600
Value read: 1050
